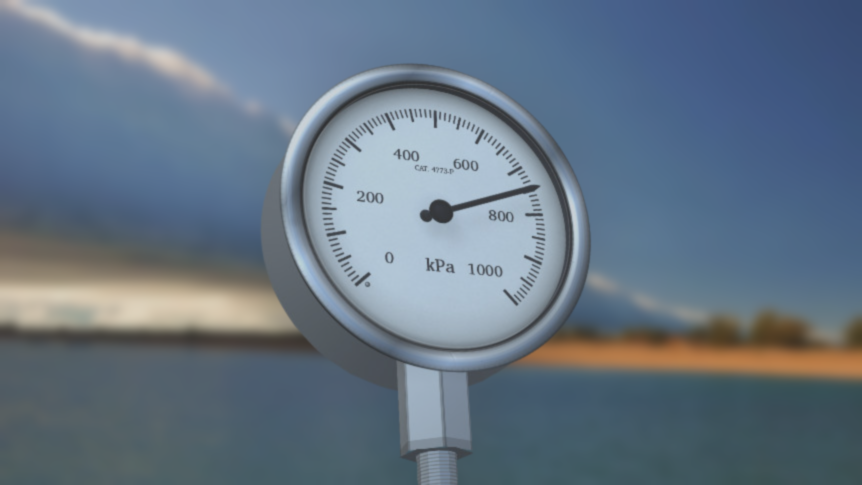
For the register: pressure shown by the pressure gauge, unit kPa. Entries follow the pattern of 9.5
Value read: 750
